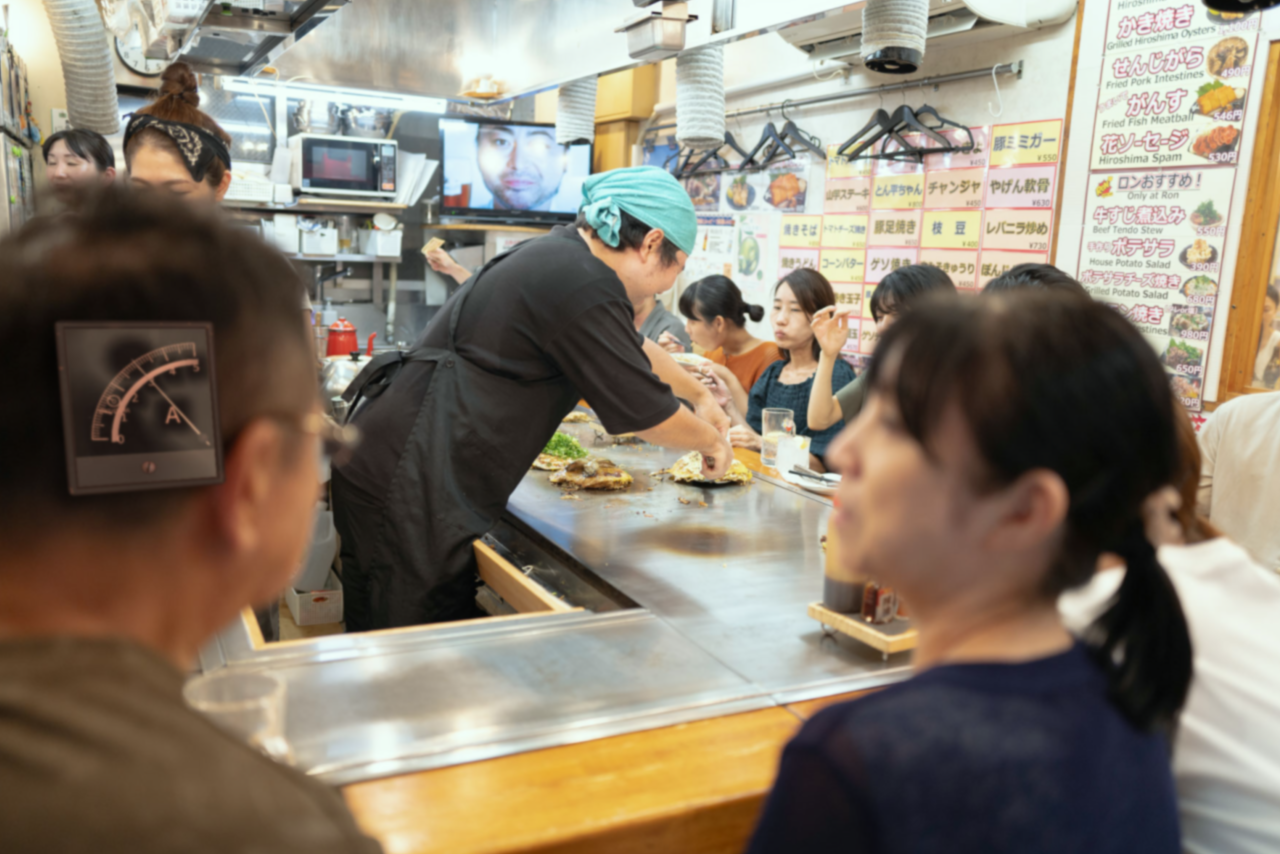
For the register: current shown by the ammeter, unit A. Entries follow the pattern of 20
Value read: 3
